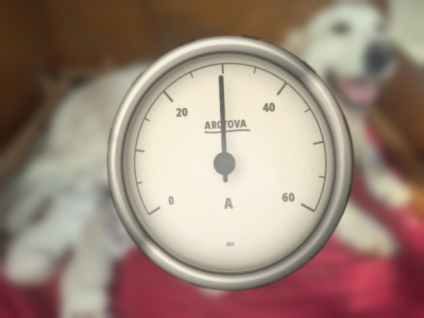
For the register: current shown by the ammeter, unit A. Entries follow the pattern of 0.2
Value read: 30
